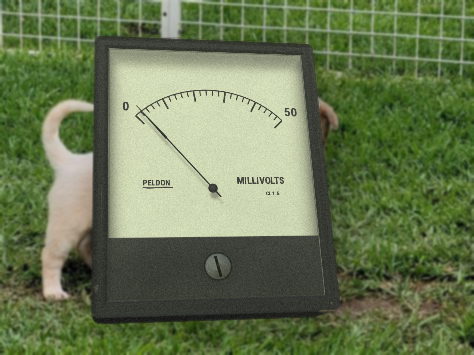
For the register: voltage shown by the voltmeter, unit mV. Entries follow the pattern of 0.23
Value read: 2
